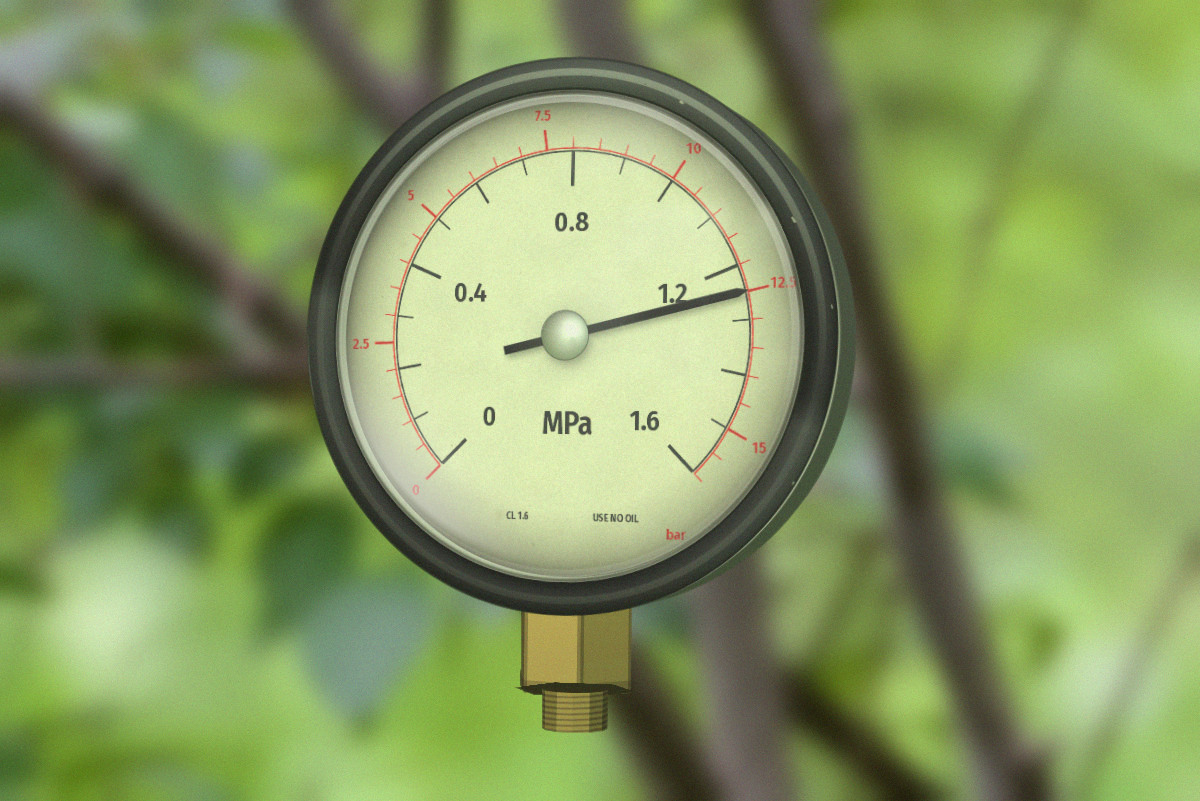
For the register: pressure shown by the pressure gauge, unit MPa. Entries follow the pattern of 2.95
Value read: 1.25
